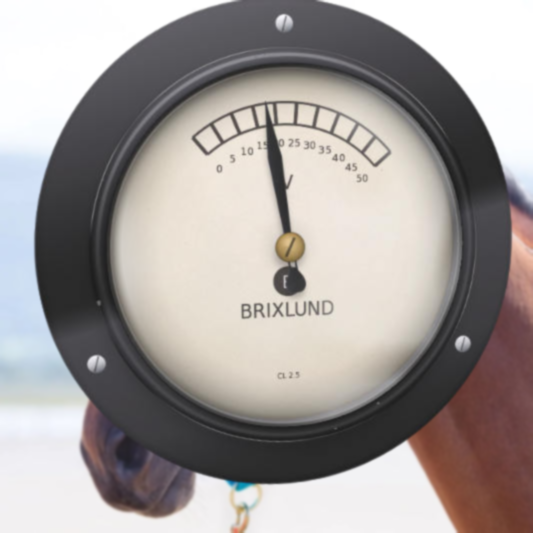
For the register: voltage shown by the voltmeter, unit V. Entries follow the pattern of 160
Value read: 17.5
